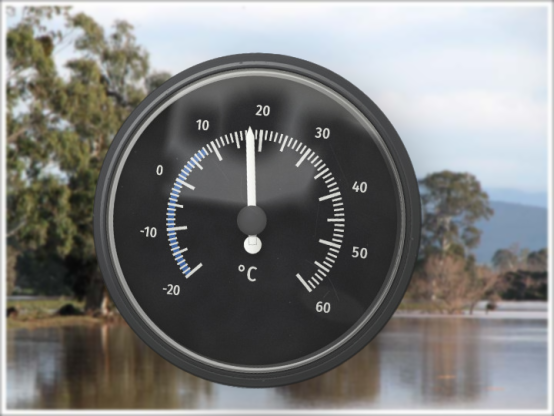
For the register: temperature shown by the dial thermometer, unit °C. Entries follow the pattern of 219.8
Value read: 18
